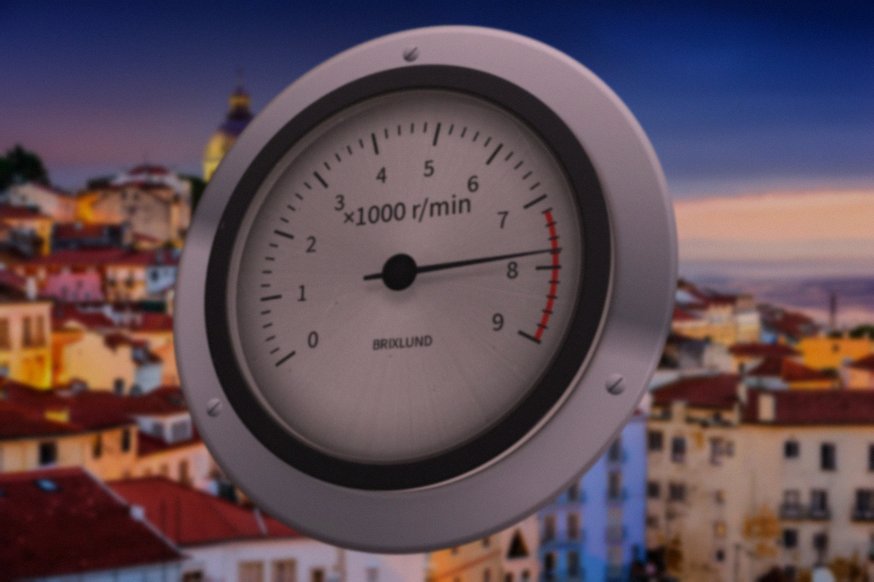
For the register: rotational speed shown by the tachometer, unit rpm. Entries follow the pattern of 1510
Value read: 7800
